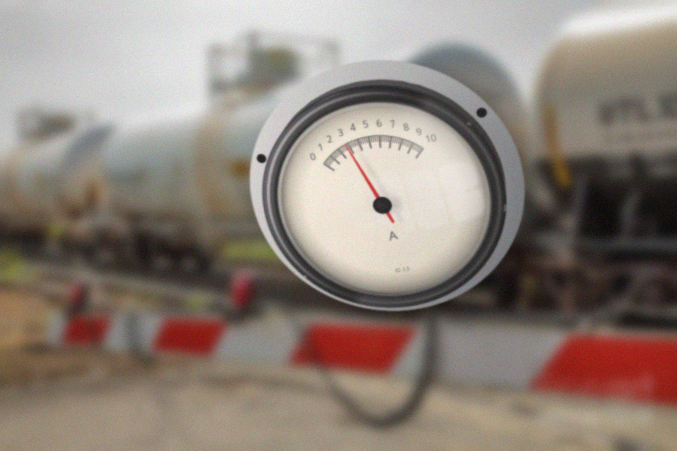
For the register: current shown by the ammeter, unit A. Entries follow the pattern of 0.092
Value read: 3
